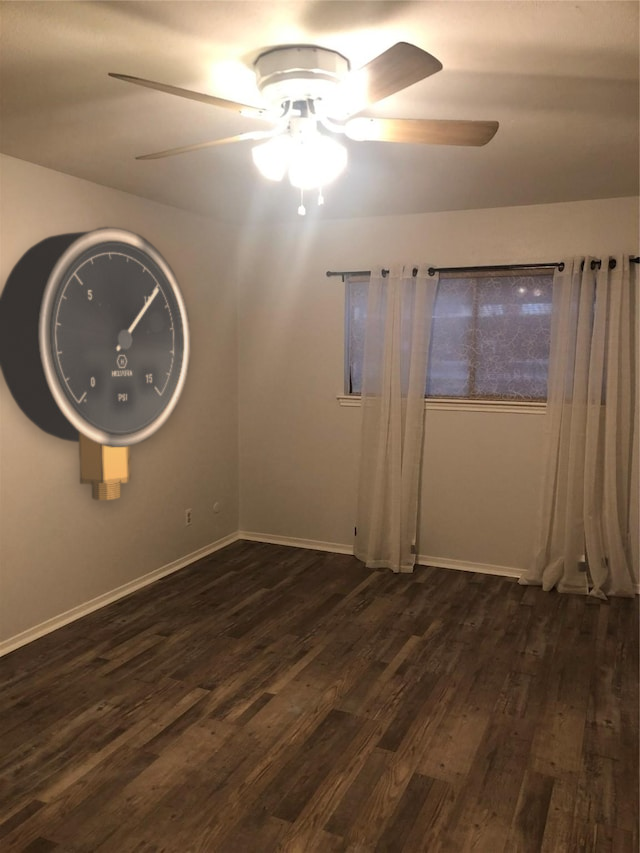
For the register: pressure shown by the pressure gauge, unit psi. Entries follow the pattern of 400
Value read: 10
